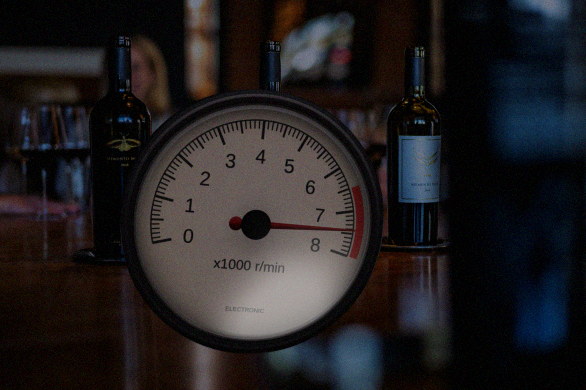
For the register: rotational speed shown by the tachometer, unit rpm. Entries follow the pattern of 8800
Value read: 7400
